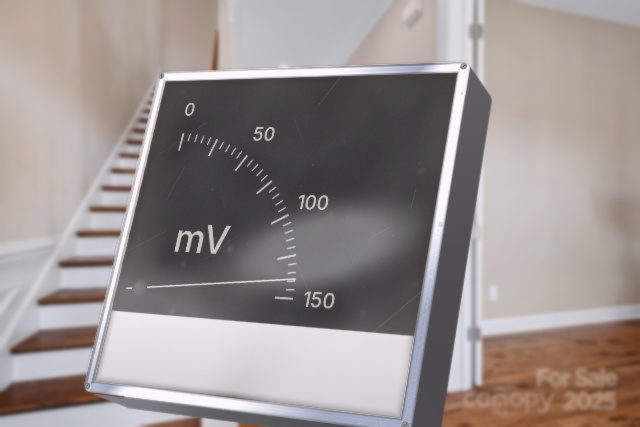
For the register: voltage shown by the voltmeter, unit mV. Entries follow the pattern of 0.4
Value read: 140
